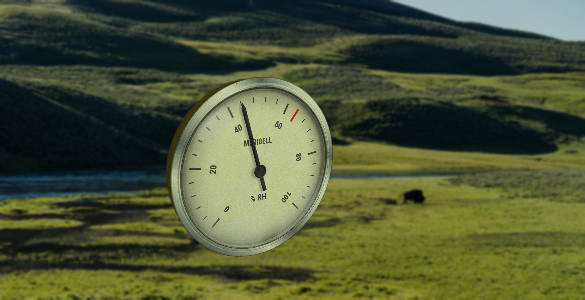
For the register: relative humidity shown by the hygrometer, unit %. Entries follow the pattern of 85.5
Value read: 44
